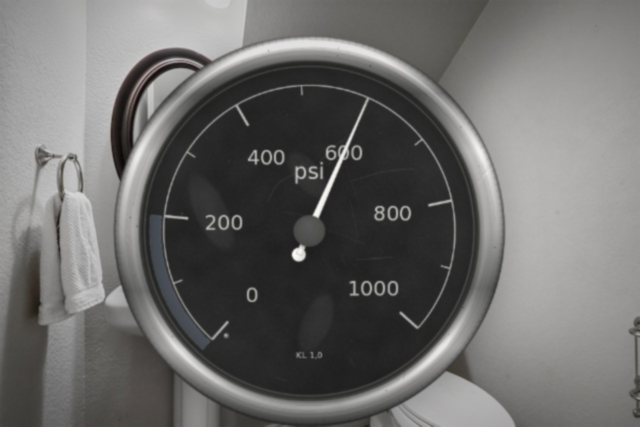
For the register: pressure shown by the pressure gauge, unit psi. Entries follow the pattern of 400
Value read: 600
